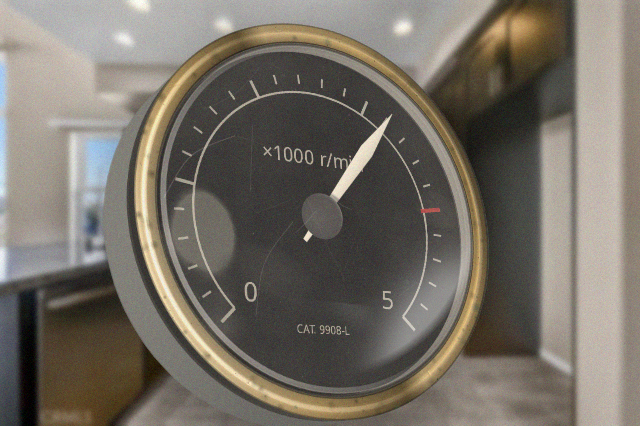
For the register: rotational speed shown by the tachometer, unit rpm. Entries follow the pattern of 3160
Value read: 3200
